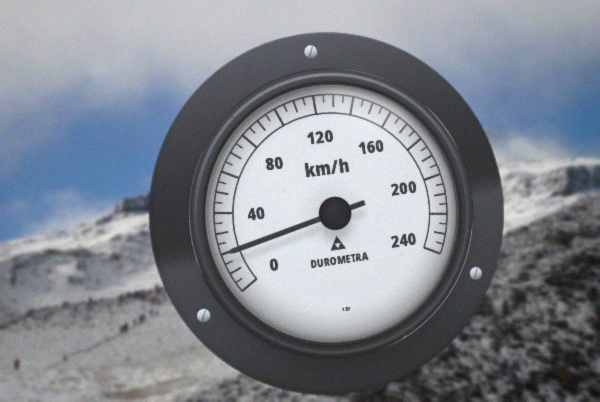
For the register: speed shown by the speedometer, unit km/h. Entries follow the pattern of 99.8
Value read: 20
